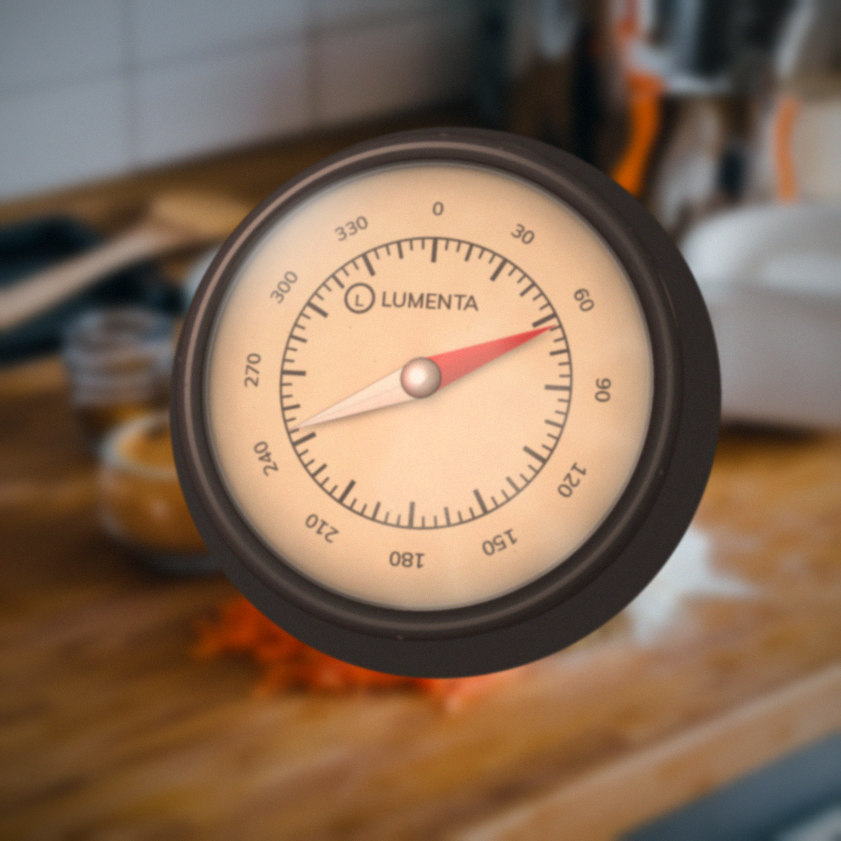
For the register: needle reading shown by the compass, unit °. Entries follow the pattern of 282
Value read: 65
